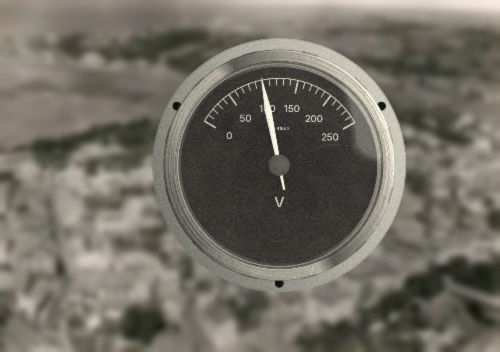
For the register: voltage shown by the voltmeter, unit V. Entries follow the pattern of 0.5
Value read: 100
